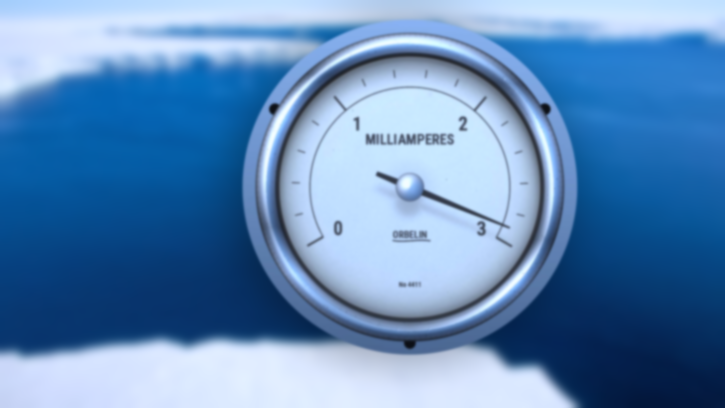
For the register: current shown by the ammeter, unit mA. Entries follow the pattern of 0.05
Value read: 2.9
